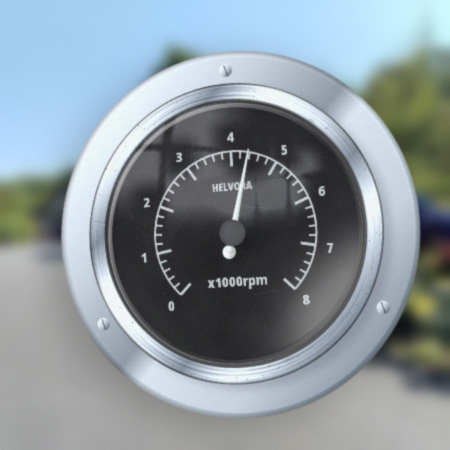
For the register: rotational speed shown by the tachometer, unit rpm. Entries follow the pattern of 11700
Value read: 4400
